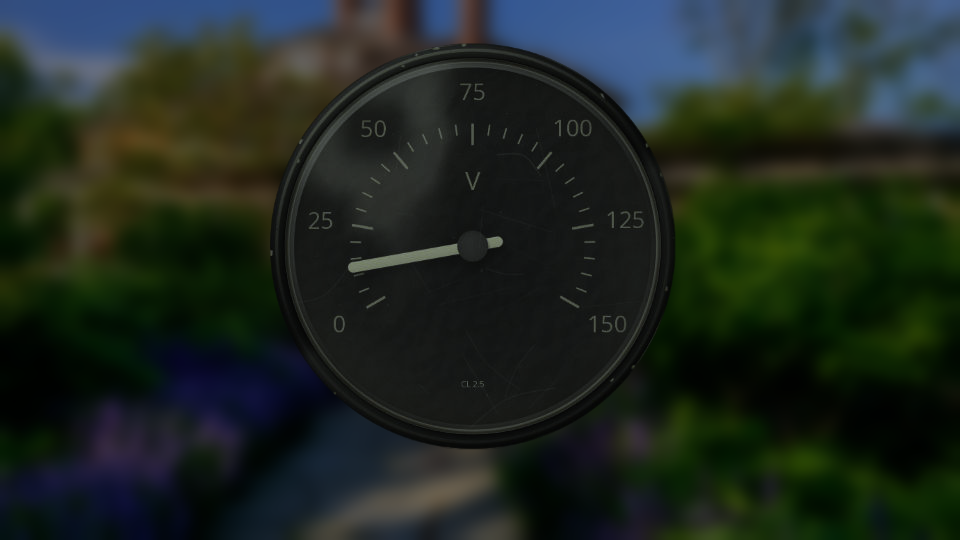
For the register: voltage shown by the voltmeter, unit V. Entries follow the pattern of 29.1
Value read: 12.5
